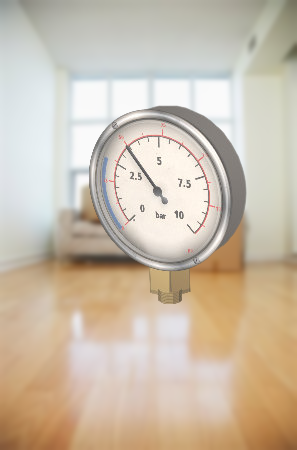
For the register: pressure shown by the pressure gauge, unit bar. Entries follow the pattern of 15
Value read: 3.5
